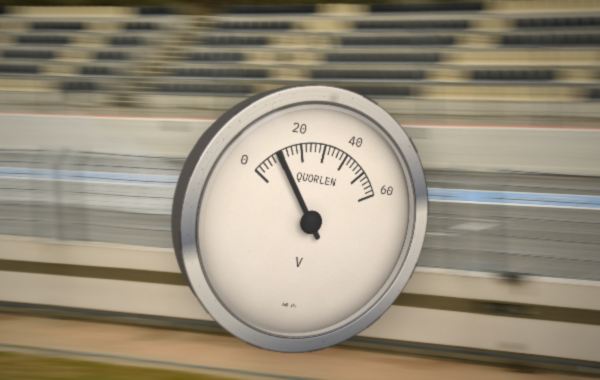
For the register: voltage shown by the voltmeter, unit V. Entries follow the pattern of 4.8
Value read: 10
